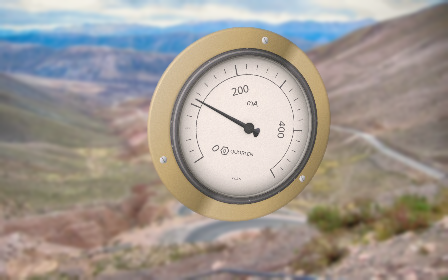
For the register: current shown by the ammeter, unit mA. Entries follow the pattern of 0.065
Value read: 110
